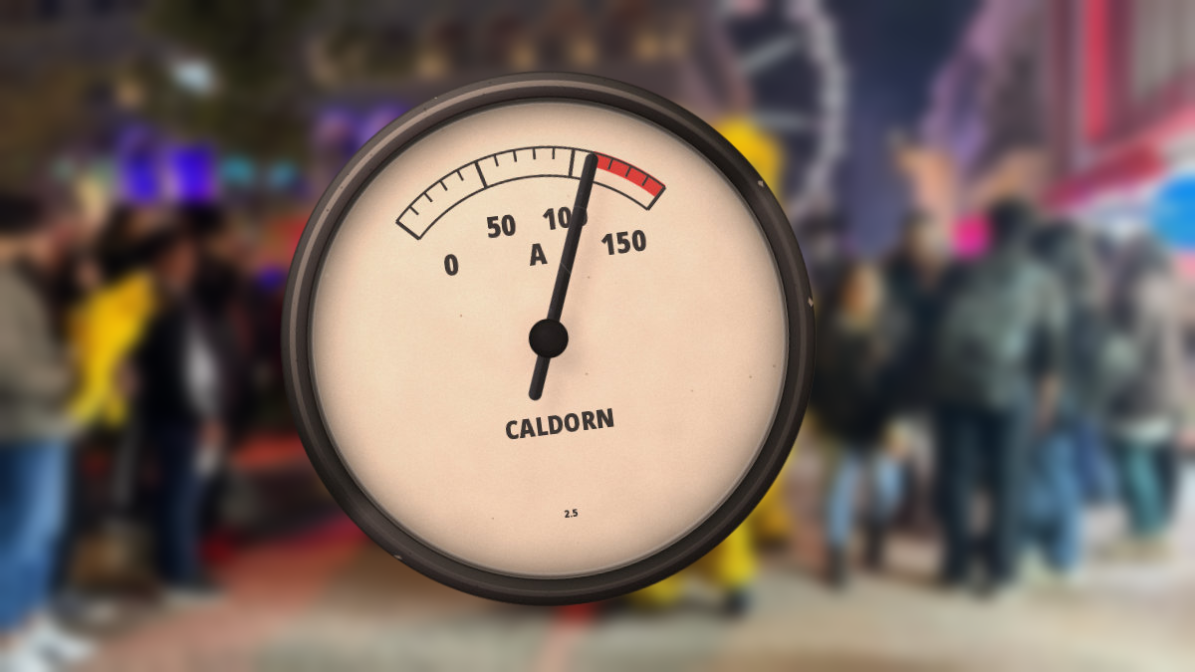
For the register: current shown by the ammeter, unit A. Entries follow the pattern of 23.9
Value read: 110
